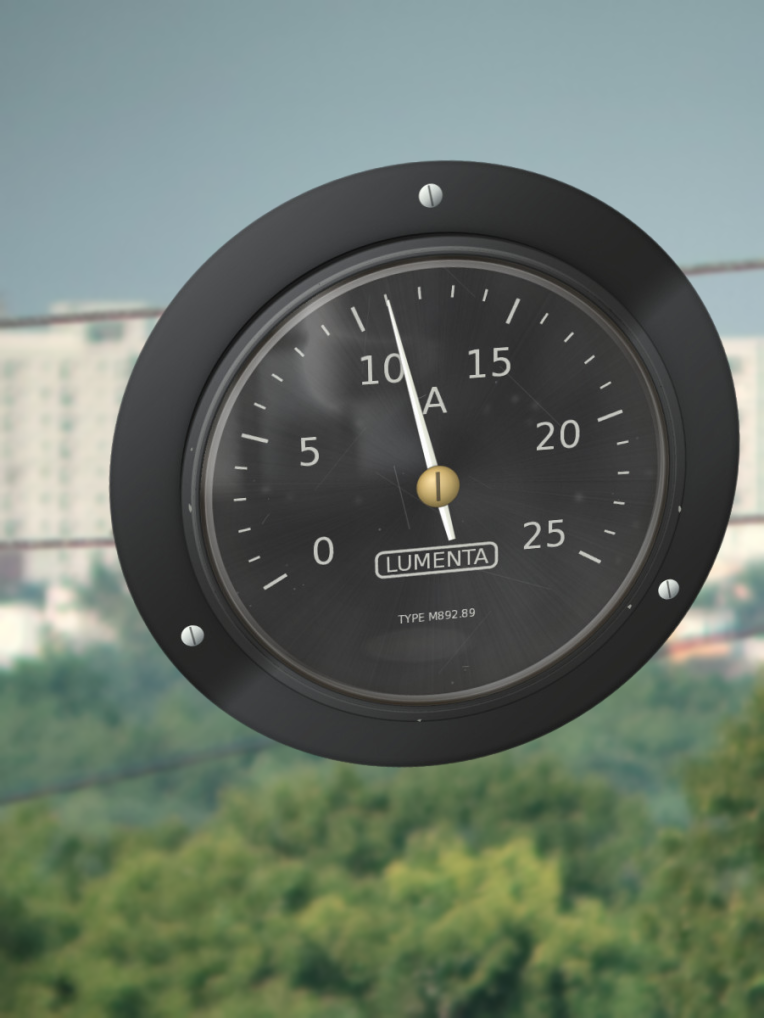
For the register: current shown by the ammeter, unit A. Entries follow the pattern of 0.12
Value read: 11
